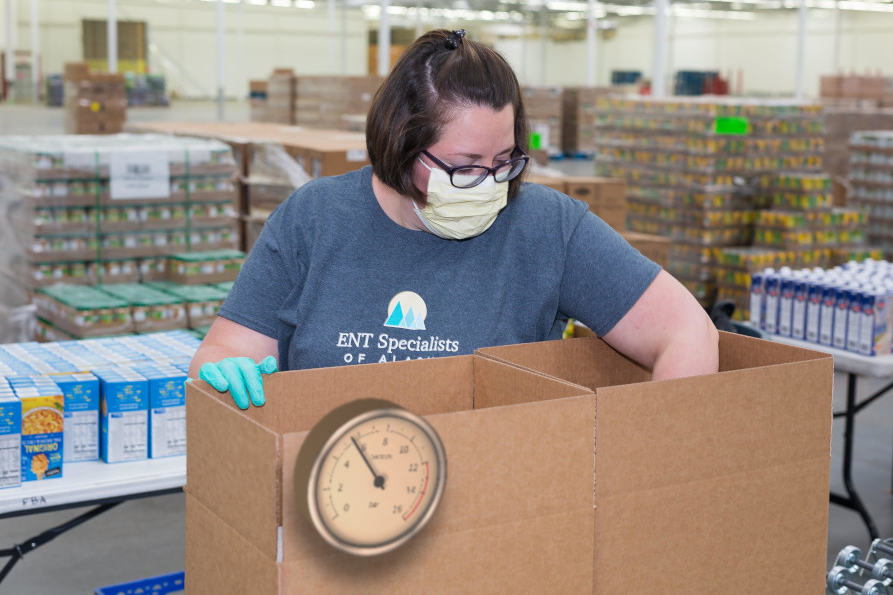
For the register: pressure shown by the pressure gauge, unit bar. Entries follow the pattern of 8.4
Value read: 5.5
